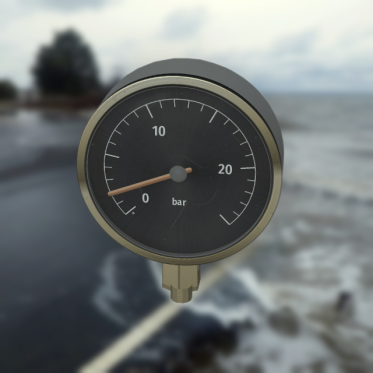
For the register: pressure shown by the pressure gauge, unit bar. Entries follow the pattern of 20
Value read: 2
